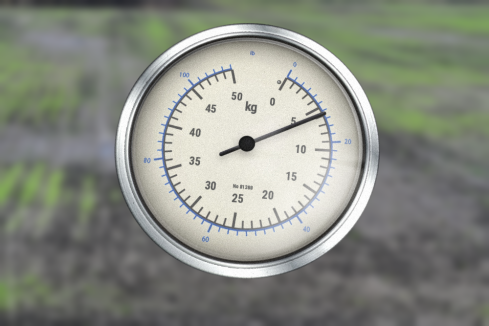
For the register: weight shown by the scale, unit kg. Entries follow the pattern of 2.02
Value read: 6
